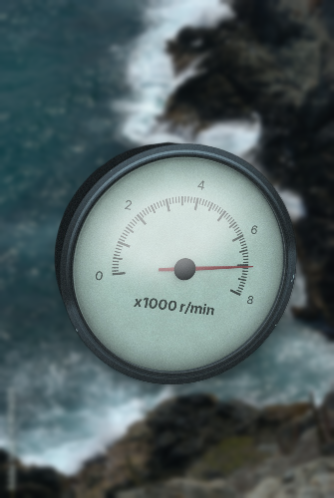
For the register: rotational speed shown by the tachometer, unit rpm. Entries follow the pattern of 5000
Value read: 7000
